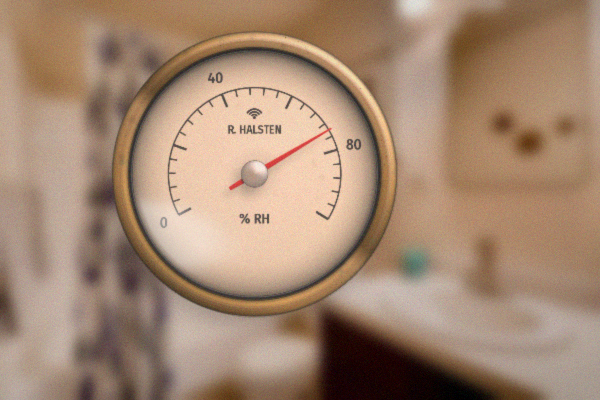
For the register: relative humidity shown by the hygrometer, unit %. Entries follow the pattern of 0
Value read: 74
